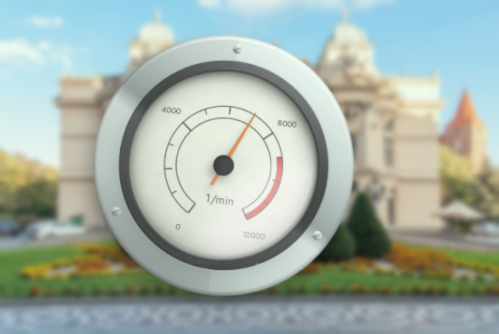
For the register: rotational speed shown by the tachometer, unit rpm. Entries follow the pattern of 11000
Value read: 7000
